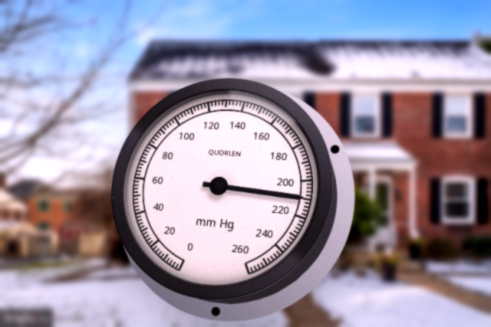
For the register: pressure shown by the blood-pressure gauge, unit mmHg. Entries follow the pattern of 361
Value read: 210
